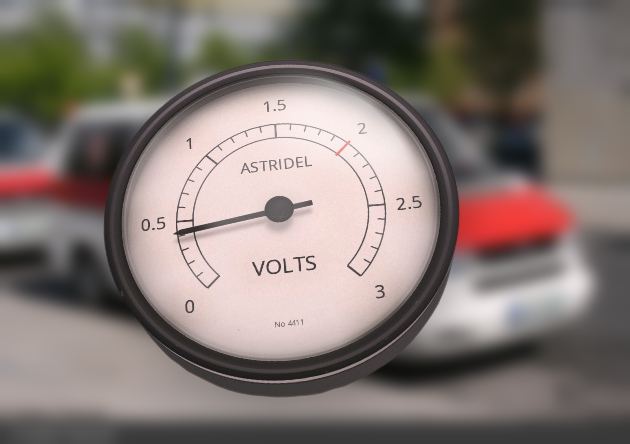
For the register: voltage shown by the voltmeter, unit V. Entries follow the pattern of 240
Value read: 0.4
